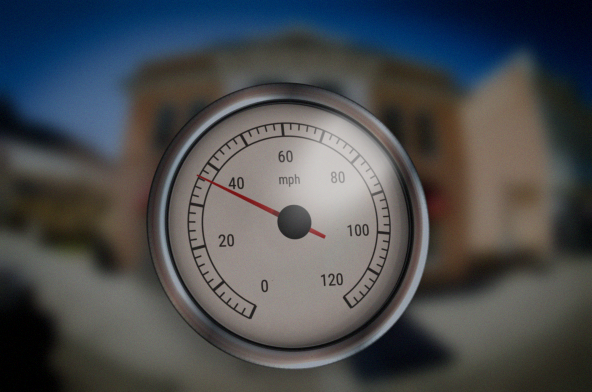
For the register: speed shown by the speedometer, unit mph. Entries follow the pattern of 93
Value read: 36
